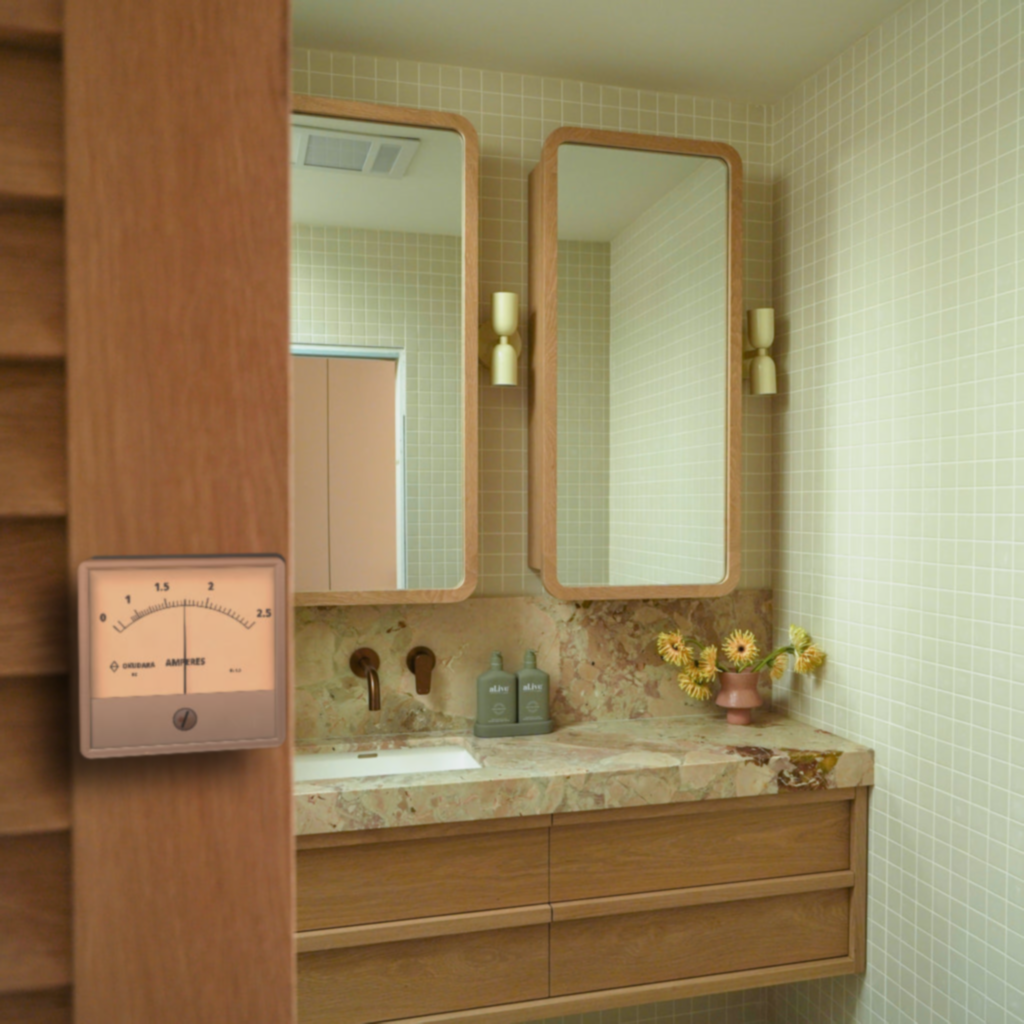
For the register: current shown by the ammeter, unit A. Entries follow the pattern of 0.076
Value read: 1.75
